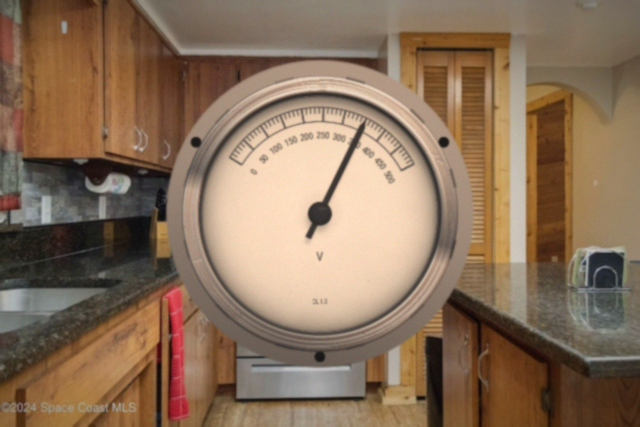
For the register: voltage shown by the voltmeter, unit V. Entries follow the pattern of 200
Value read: 350
